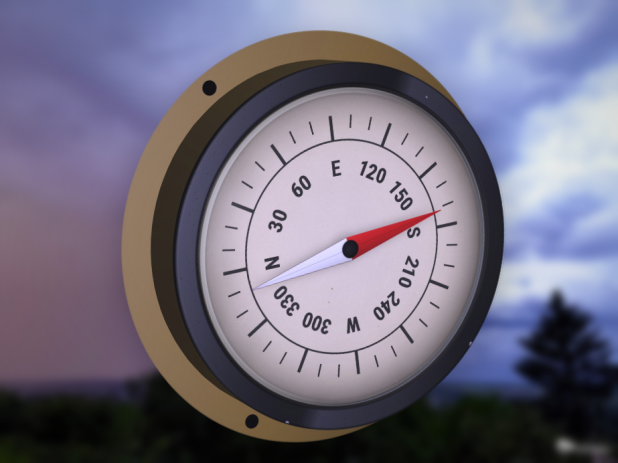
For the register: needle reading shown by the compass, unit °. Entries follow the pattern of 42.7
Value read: 170
